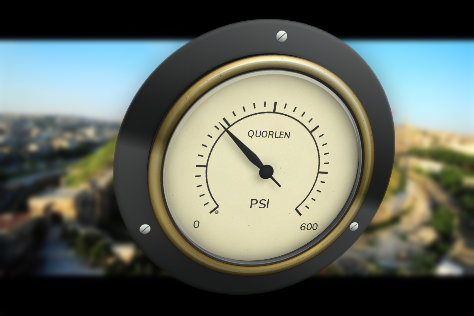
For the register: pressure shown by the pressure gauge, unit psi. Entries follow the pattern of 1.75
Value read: 190
